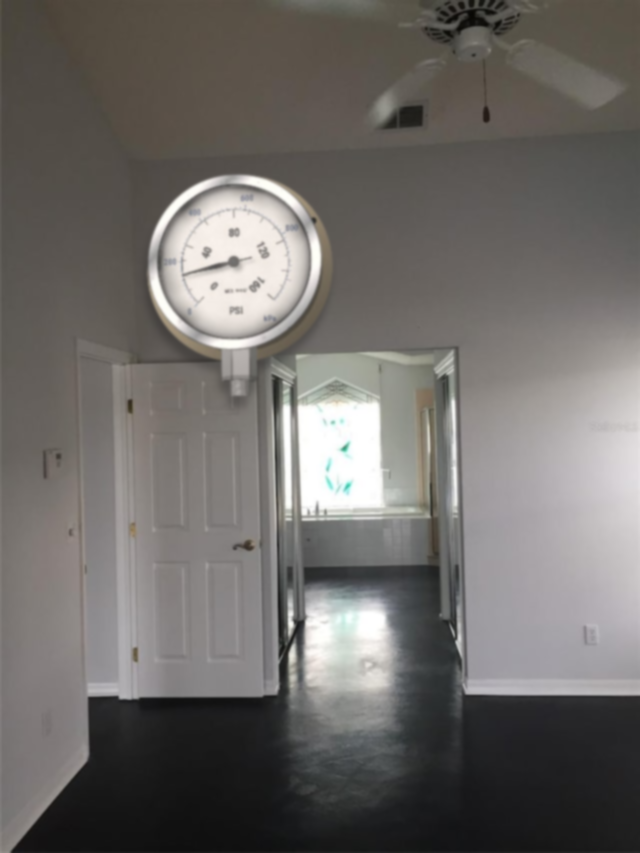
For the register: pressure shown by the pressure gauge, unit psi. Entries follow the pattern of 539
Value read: 20
